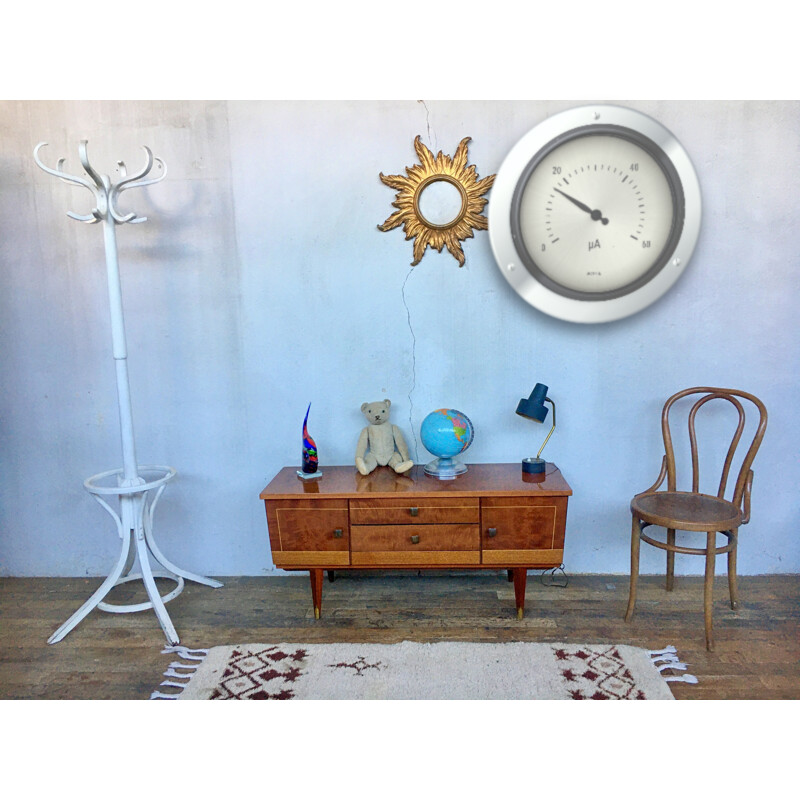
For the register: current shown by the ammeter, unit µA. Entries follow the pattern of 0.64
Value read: 16
